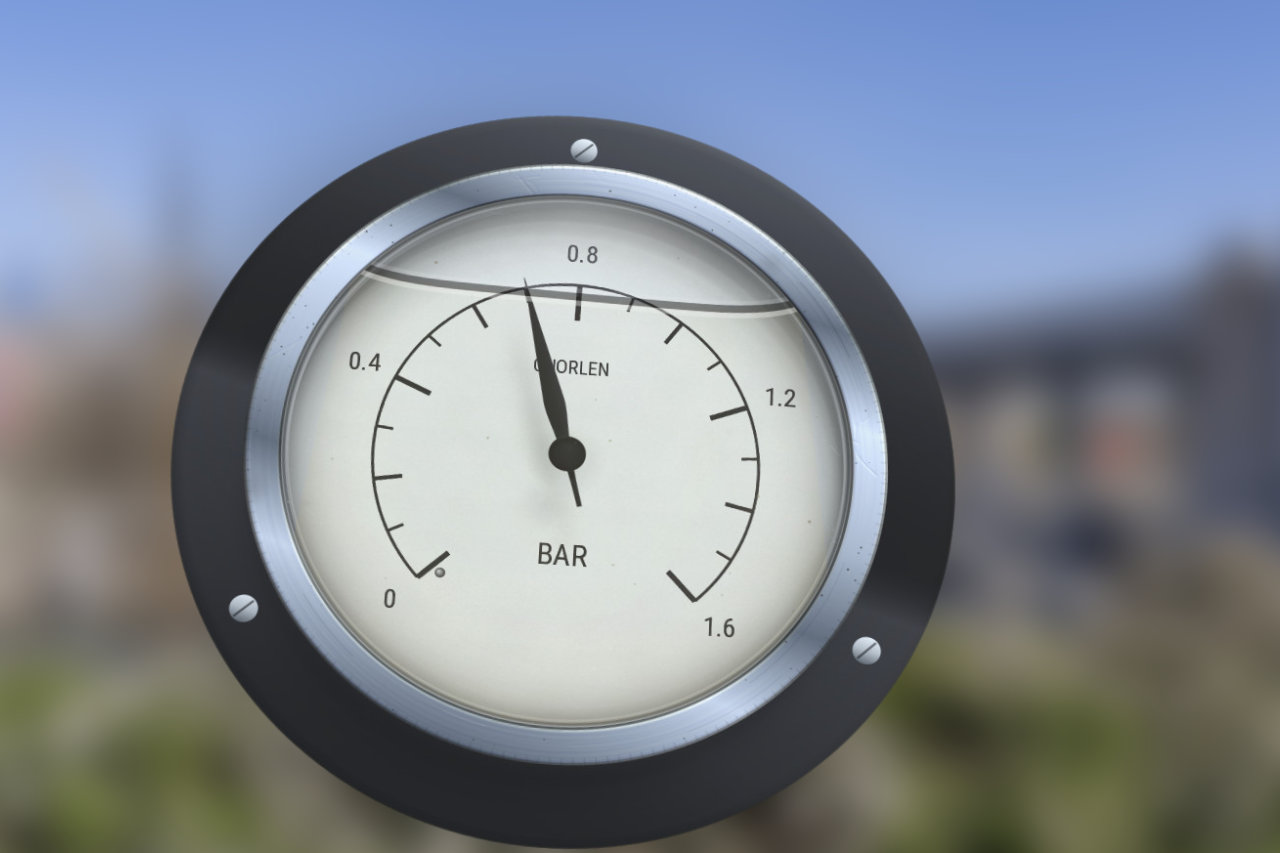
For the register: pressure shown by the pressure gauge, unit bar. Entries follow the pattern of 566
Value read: 0.7
